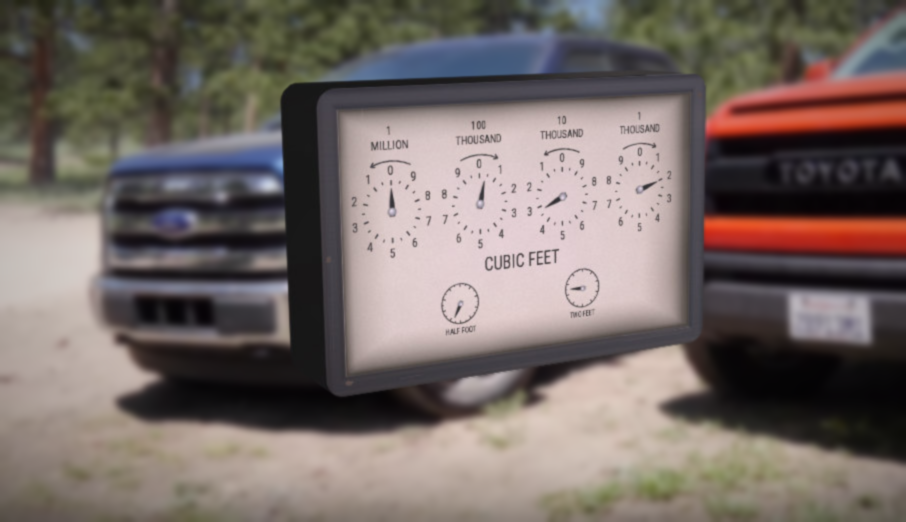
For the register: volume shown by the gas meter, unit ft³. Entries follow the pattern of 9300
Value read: 3200
